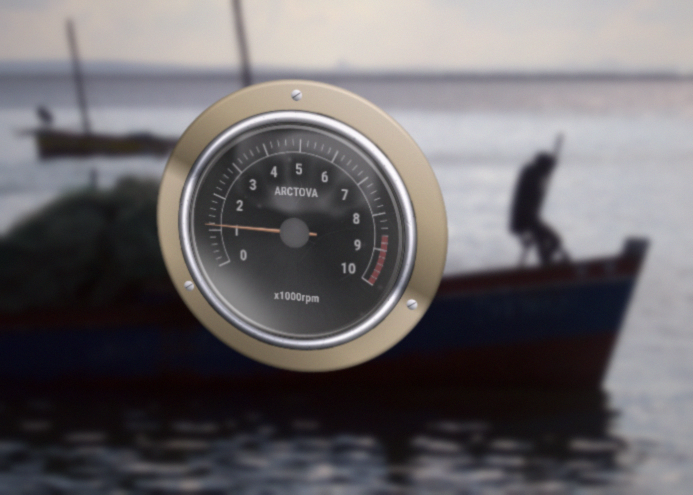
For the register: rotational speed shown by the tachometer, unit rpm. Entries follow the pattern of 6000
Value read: 1200
